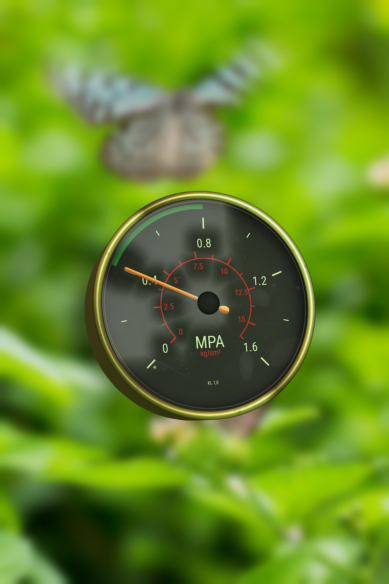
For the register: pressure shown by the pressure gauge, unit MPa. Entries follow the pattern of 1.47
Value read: 0.4
